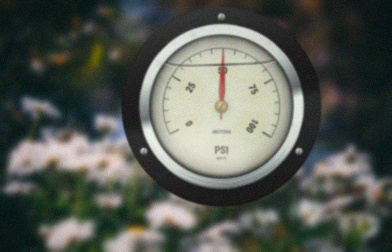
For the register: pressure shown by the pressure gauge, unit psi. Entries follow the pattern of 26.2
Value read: 50
